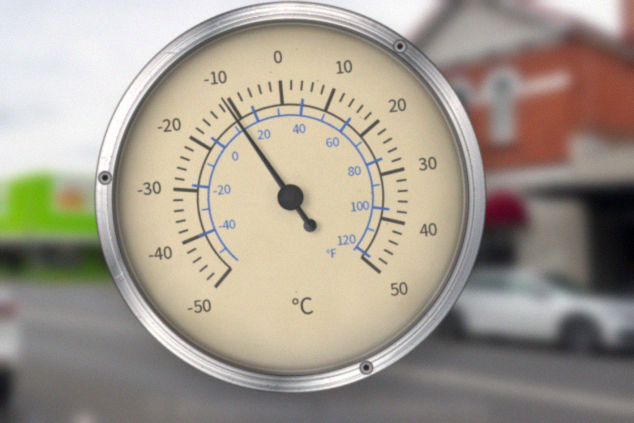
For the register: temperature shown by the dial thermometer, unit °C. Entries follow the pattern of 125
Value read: -11
